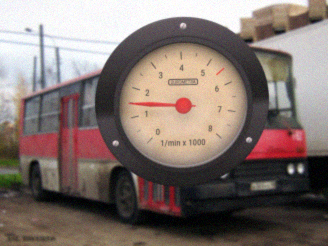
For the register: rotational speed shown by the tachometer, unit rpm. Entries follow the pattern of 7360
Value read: 1500
